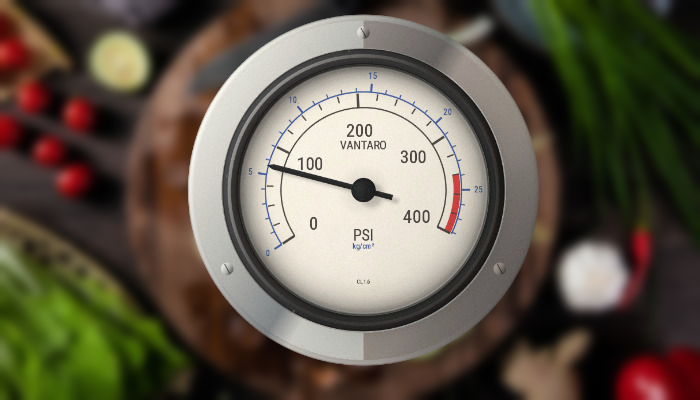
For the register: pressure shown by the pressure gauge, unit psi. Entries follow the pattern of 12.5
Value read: 80
